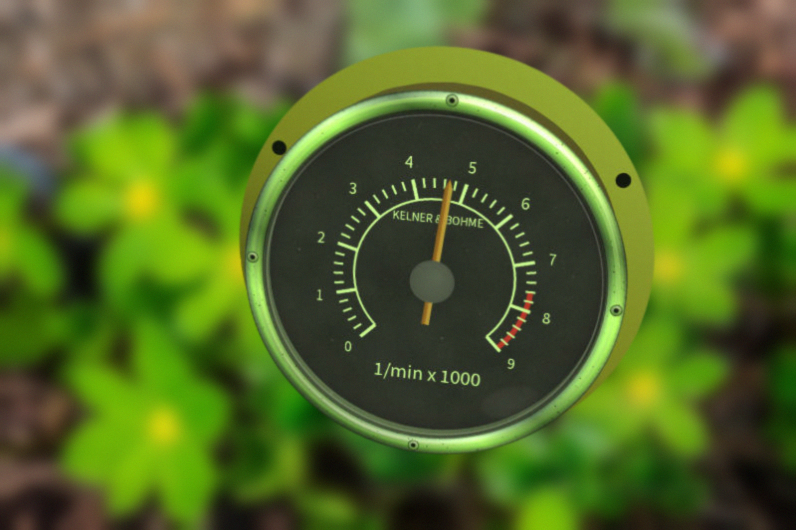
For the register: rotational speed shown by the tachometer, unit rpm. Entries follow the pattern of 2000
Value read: 4700
